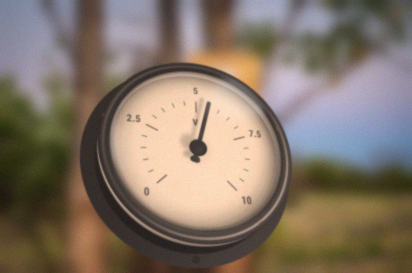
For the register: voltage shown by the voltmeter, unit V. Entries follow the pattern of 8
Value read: 5.5
